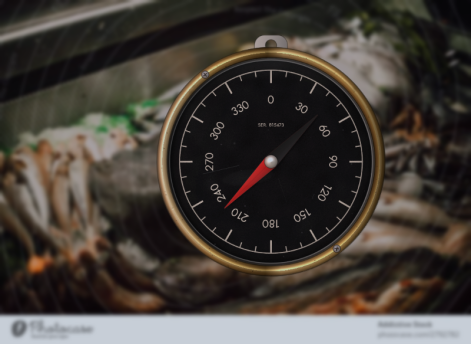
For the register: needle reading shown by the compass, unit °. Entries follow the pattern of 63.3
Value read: 225
